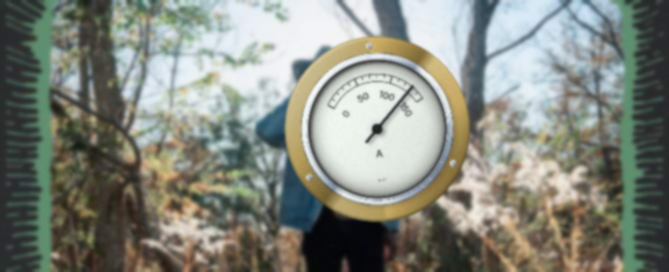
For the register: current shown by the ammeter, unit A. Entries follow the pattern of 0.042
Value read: 130
